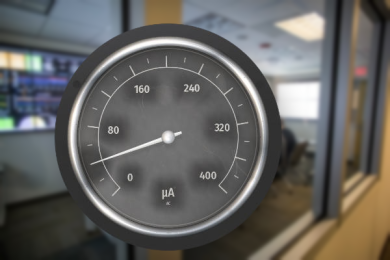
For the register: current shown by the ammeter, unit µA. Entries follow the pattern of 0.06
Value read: 40
